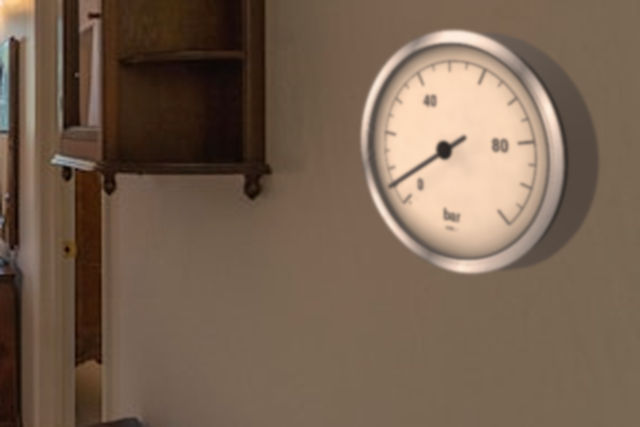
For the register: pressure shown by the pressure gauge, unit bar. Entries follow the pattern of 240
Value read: 5
